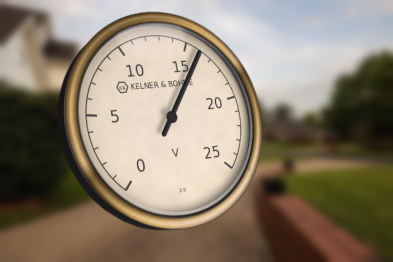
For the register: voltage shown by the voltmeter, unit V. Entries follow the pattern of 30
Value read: 16
